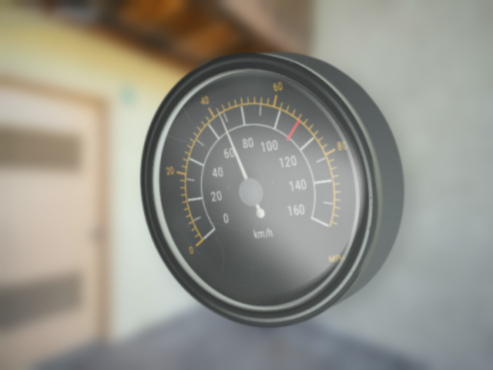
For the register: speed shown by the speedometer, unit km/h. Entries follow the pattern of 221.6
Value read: 70
